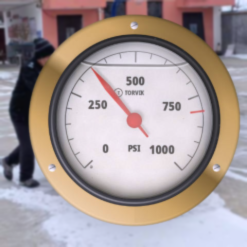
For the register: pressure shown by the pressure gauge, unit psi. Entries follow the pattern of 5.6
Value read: 350
